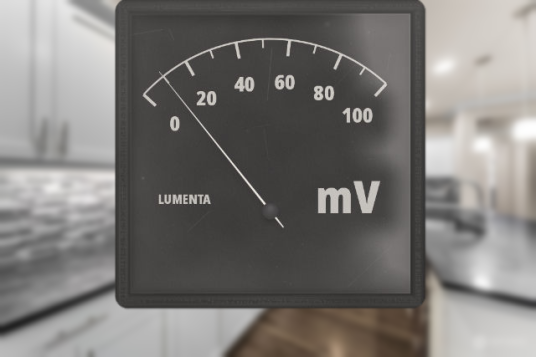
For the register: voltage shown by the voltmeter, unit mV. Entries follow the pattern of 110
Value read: 10
